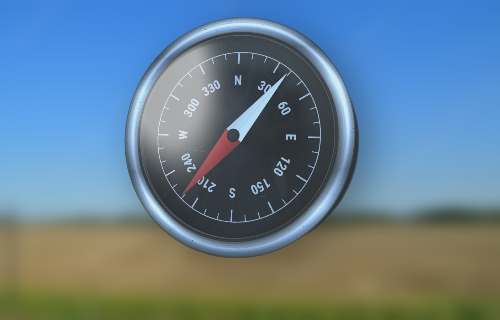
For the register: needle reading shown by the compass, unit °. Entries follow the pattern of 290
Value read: 220
